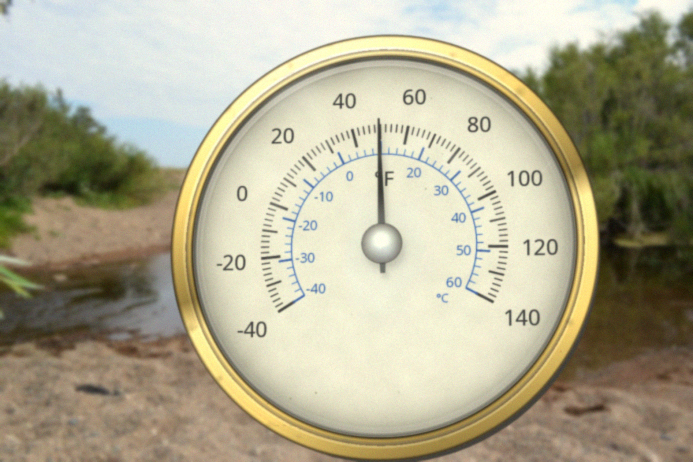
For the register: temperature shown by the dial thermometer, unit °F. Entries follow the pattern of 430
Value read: 50
